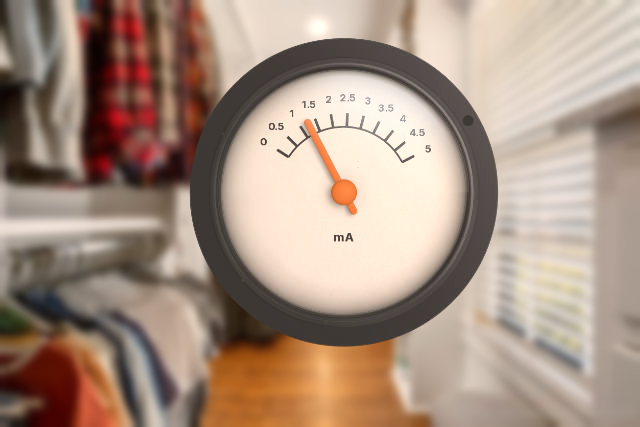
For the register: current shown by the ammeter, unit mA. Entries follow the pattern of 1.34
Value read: 1.25
